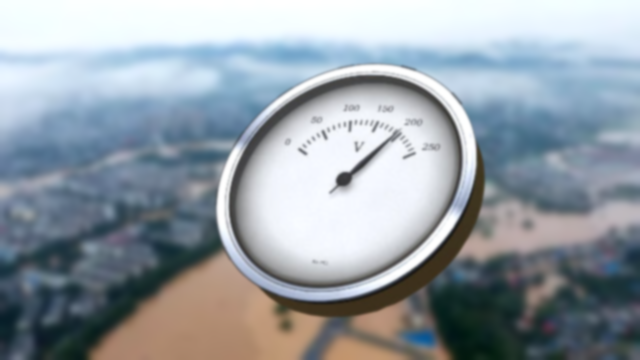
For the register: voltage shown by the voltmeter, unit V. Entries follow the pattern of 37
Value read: 200
